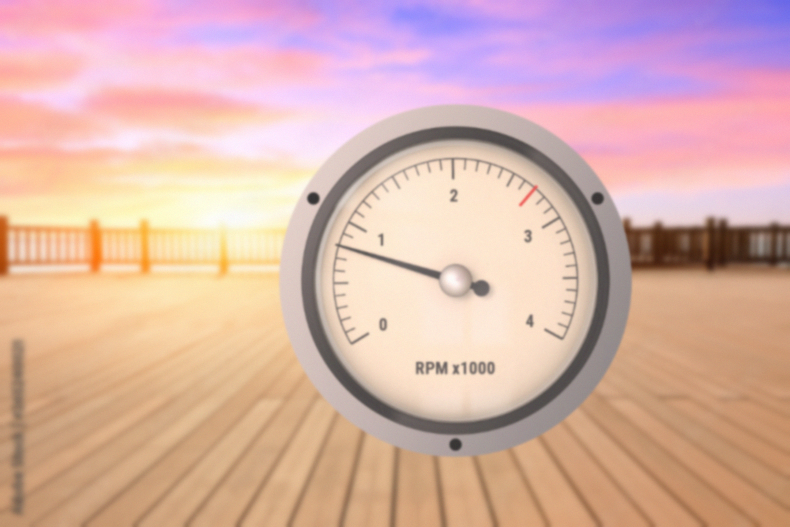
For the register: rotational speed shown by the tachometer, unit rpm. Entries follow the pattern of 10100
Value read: 800
